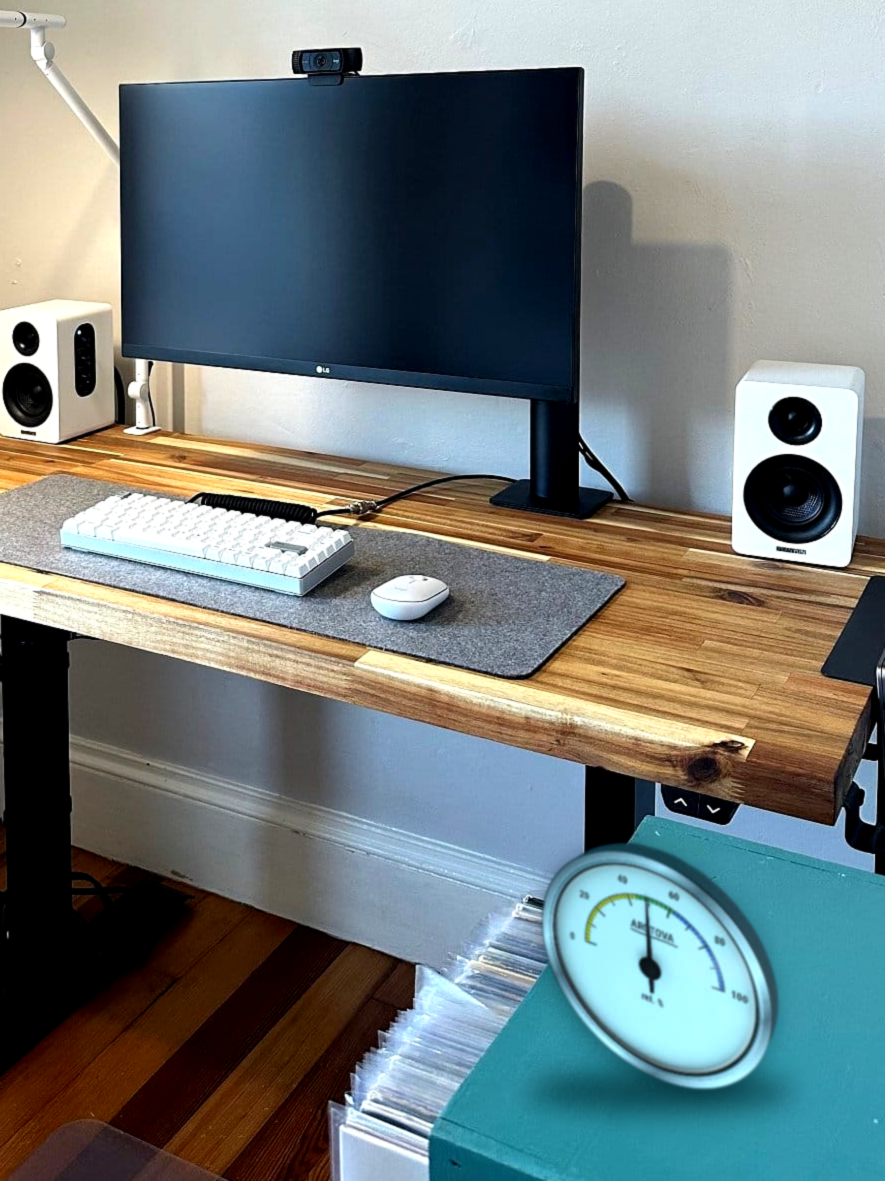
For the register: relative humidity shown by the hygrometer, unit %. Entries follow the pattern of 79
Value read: 50
